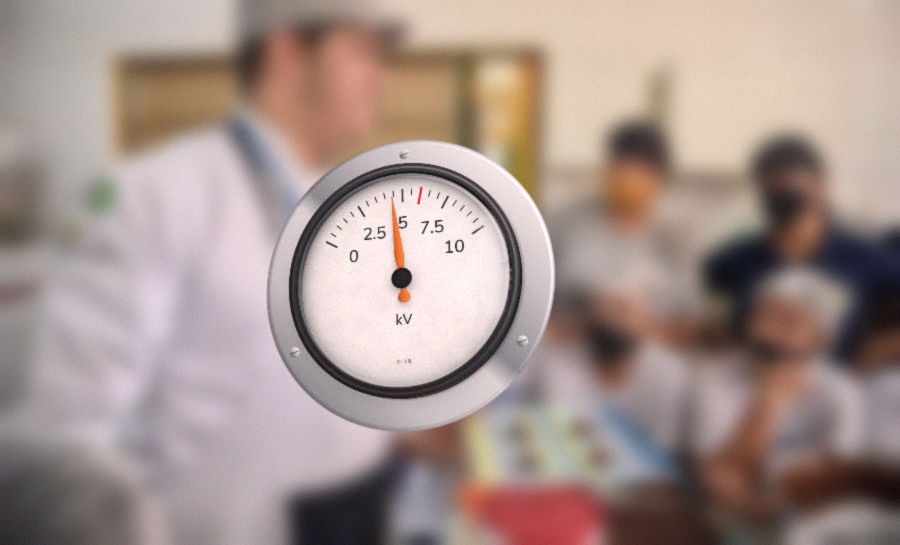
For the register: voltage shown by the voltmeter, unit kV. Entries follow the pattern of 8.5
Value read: 4.5
